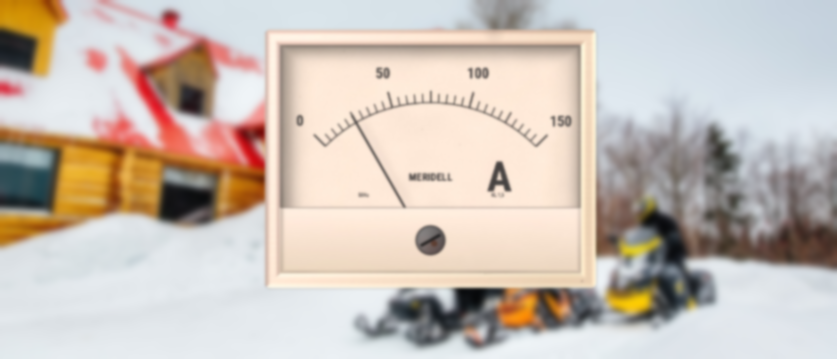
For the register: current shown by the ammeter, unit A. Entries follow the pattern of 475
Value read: 25
